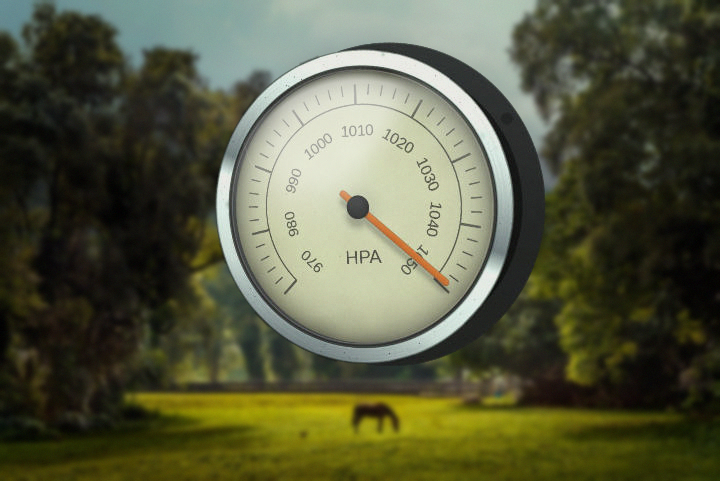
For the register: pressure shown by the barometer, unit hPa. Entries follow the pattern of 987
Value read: 1049
